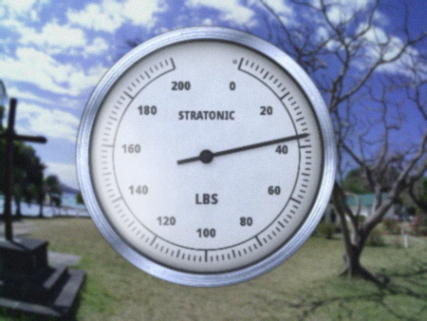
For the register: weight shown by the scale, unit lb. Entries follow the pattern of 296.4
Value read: 36
